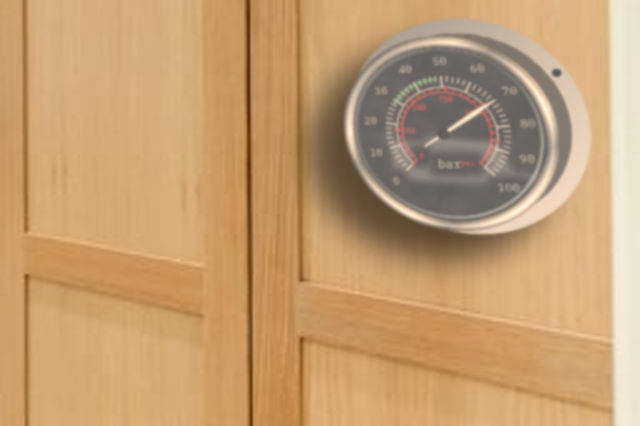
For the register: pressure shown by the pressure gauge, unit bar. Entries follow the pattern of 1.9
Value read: 70
